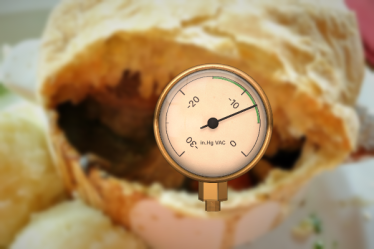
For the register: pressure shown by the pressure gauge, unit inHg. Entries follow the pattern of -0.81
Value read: -7.5
